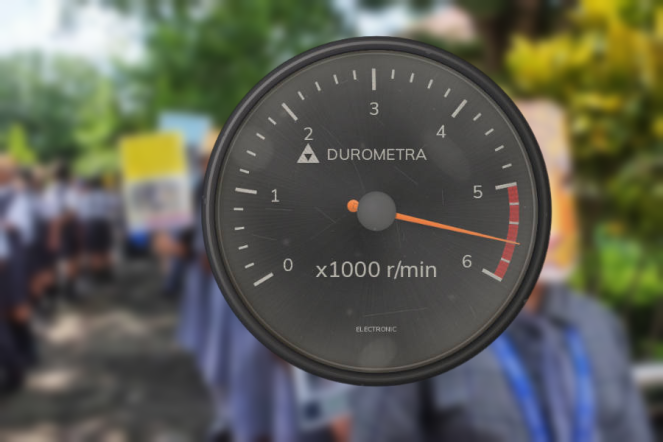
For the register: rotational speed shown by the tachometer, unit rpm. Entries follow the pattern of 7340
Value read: 5600
